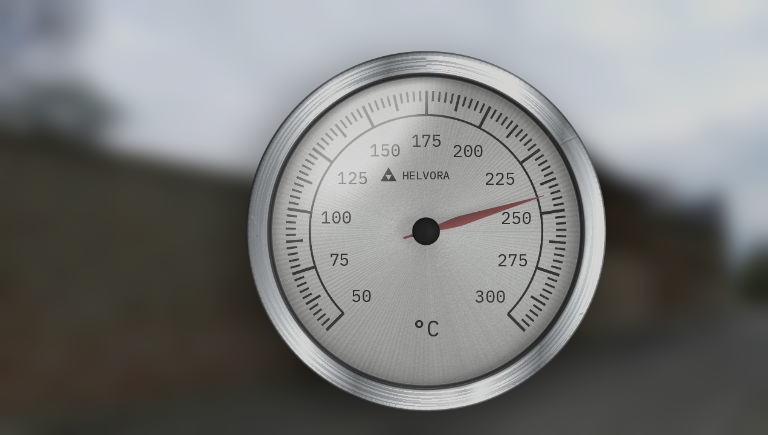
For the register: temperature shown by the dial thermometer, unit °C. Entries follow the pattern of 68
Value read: 242.5
